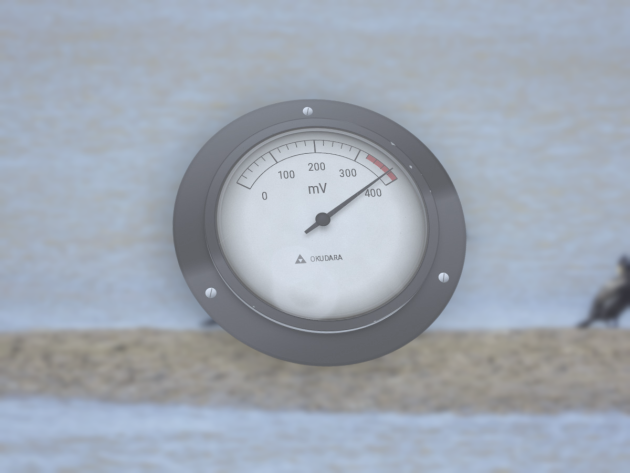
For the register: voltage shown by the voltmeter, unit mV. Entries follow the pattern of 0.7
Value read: 380
